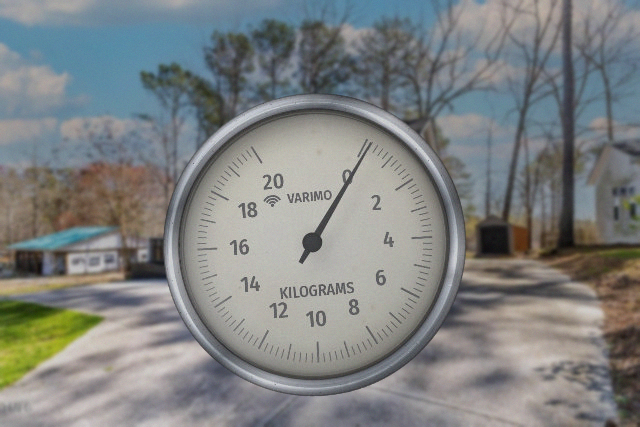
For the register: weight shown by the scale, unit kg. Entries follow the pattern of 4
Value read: 0.2
